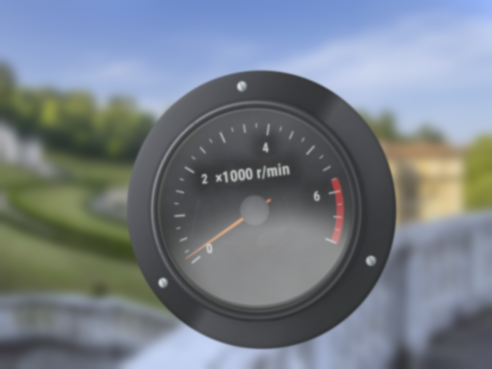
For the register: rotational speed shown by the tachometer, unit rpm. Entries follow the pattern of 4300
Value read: 125
